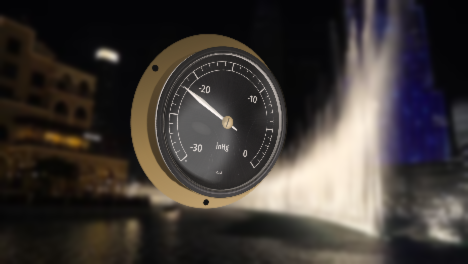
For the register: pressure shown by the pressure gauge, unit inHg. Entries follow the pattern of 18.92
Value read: -22
